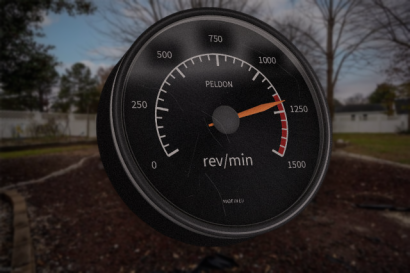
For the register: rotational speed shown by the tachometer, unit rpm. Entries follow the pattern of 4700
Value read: 1200
